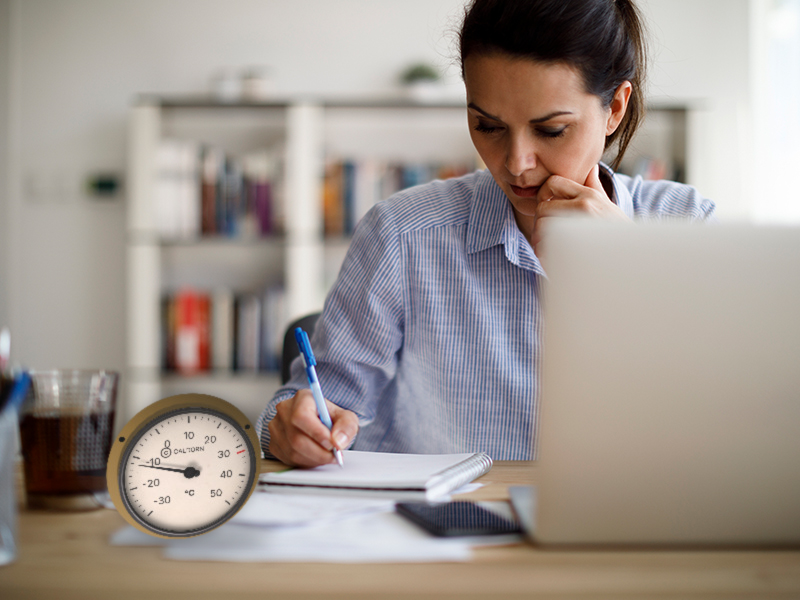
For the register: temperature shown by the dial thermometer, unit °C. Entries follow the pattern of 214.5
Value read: -12
